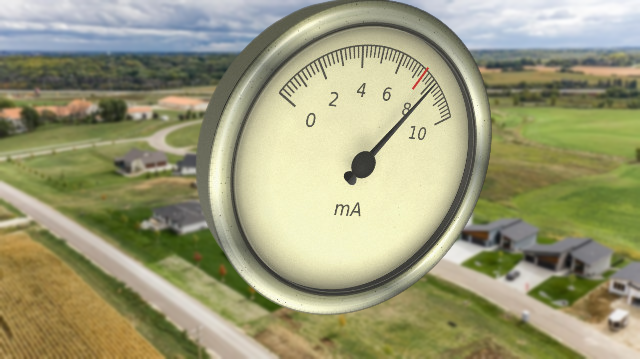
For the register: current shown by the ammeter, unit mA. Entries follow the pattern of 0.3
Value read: 8
